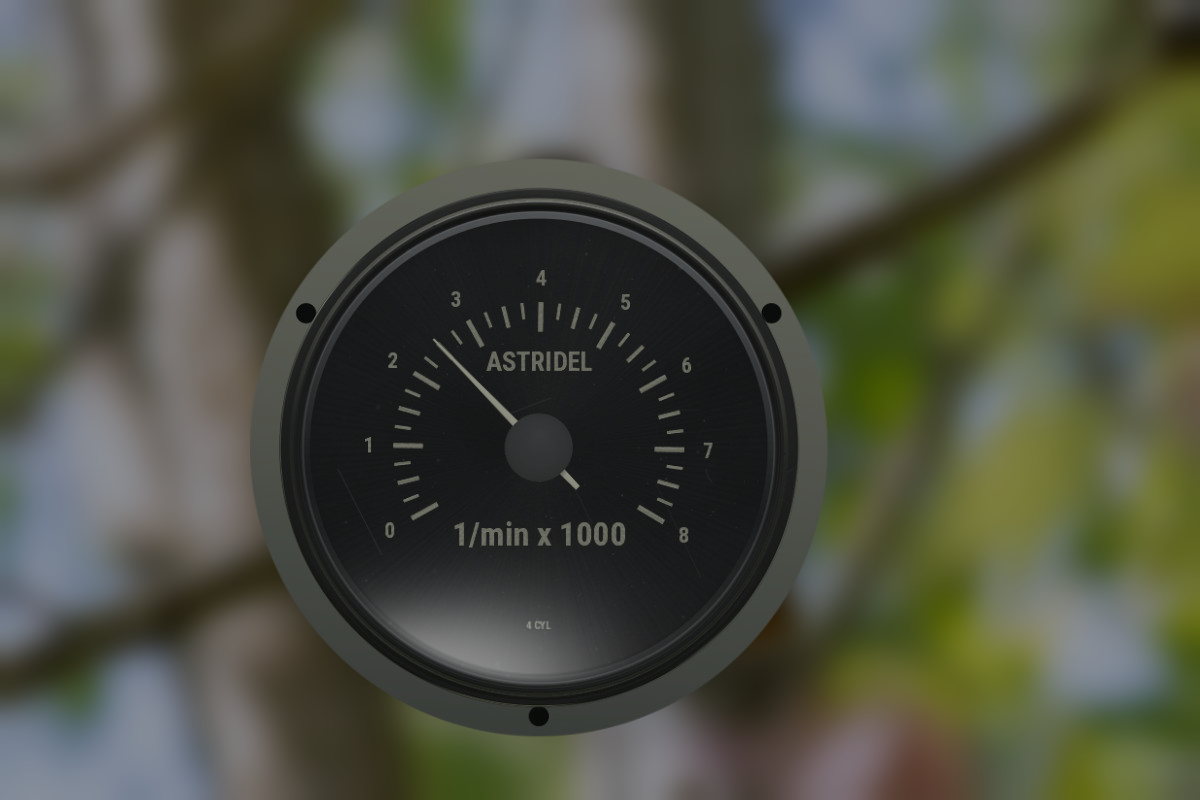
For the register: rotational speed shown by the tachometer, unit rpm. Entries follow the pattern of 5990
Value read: 2500
